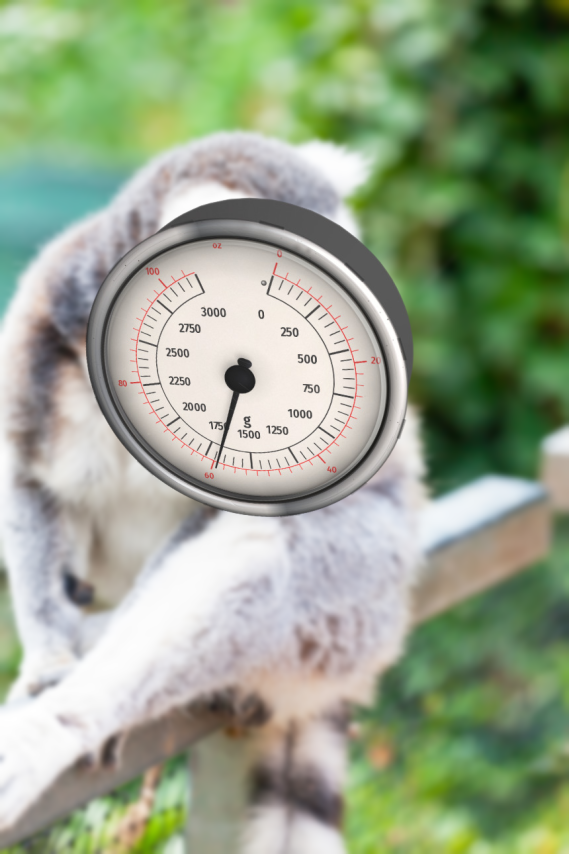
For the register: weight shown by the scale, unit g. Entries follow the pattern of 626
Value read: 1675
